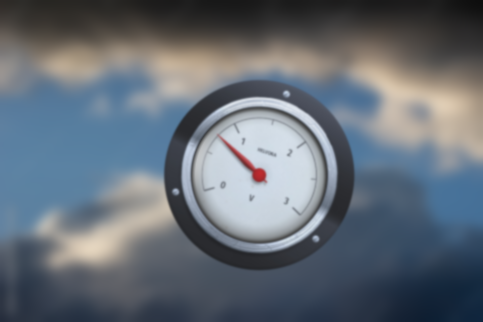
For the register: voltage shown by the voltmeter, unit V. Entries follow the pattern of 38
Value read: 0.75
